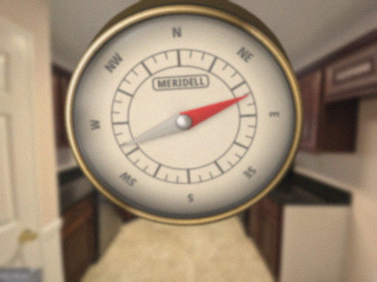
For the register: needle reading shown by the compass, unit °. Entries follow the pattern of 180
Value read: 70
